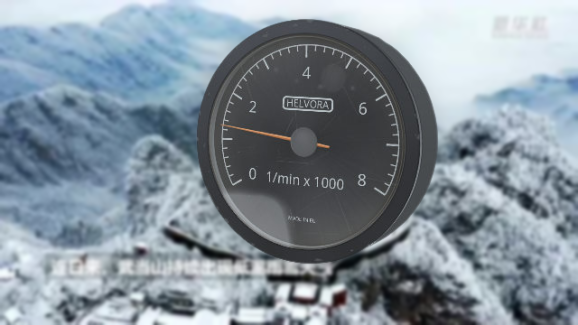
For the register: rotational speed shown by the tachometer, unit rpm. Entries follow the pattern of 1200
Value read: 1300
